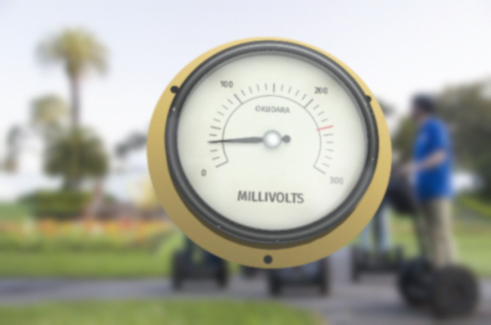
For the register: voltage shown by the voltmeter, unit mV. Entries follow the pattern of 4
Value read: 30
